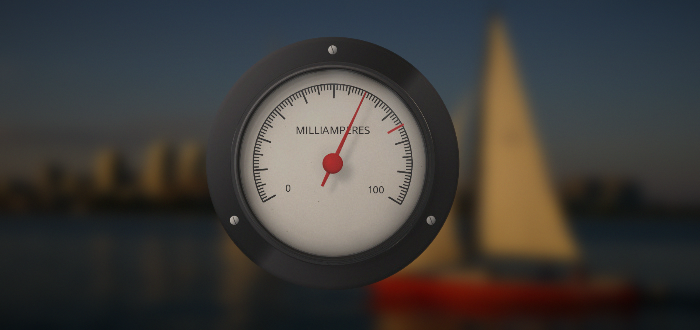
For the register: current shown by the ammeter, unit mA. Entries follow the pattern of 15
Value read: 60
